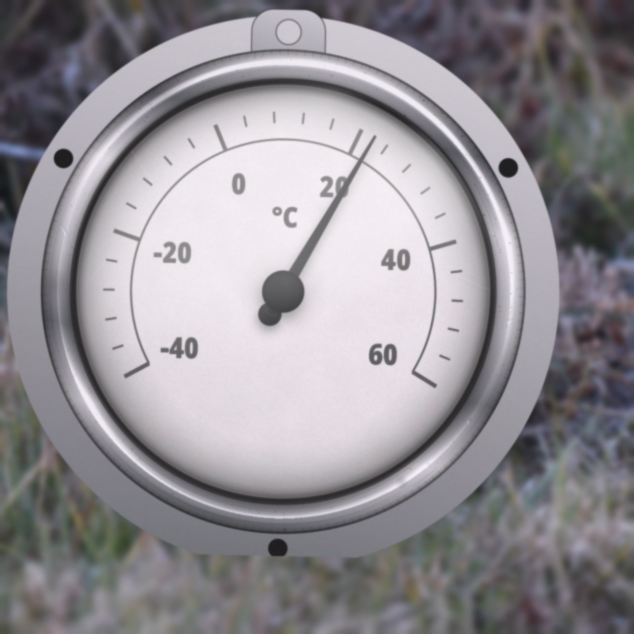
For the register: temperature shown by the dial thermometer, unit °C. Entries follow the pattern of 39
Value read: 22
